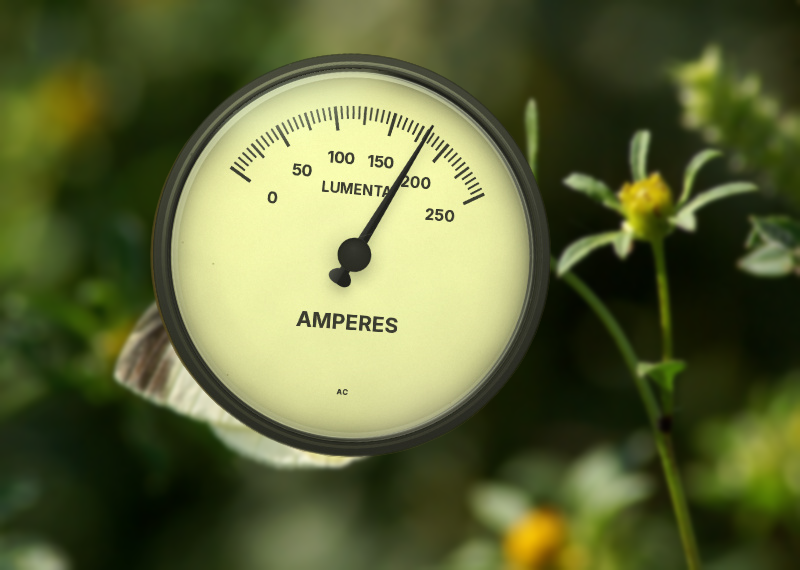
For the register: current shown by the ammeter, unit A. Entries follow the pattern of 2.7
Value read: 180
